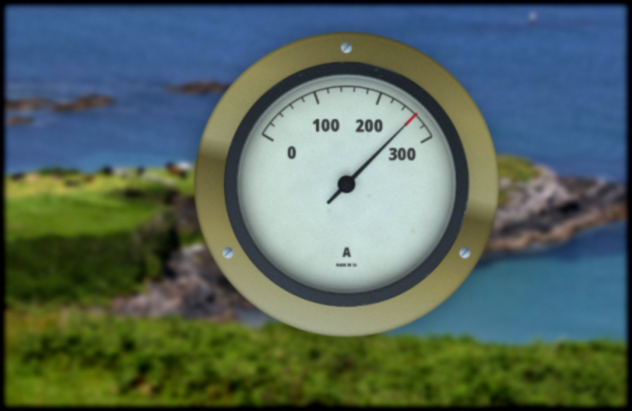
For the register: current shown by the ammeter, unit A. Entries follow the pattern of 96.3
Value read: 260
